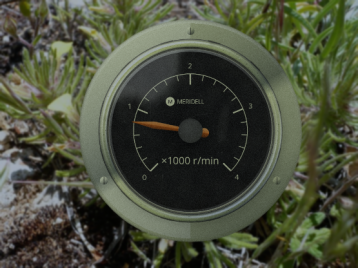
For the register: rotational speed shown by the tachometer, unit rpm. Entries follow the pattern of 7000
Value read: 800
